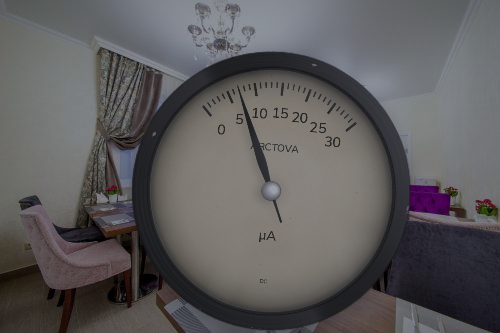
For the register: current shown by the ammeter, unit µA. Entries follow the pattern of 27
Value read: 7
